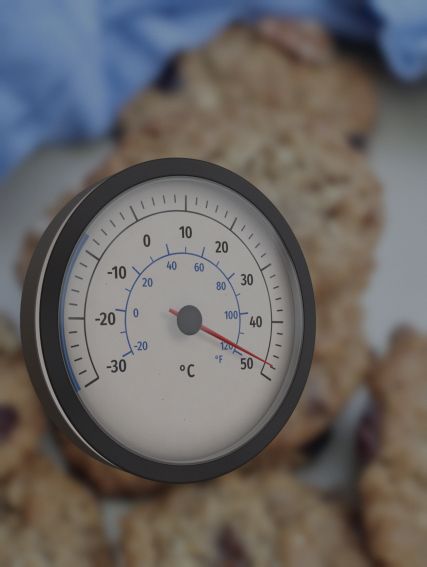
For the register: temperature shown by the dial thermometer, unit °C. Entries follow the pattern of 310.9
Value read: 48
